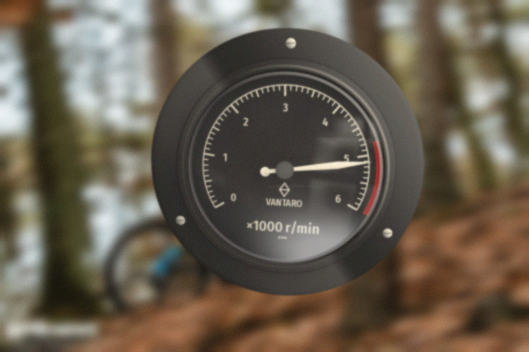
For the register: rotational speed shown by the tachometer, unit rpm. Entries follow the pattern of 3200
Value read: 5100
